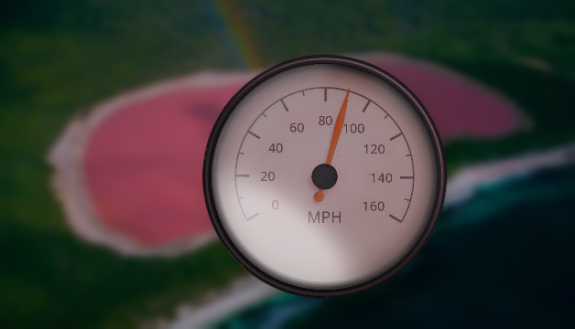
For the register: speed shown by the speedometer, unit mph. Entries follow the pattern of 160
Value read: 90
